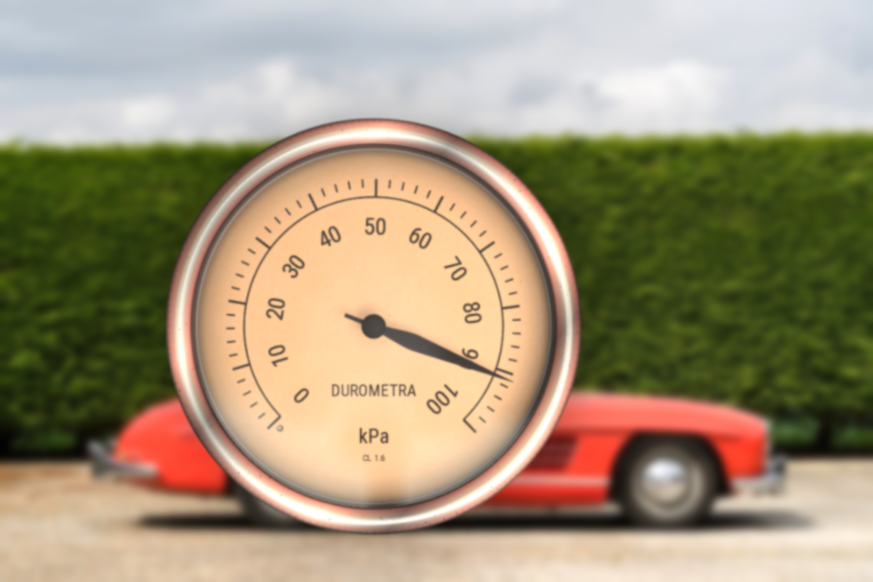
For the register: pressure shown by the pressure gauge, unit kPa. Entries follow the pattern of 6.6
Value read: 91
